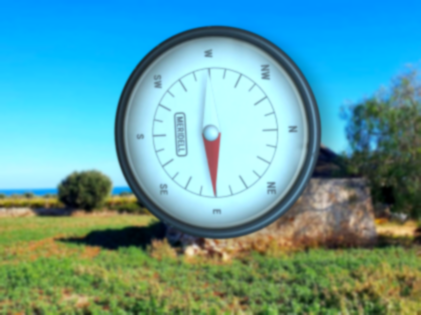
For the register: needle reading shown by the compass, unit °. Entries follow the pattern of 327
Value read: 90
